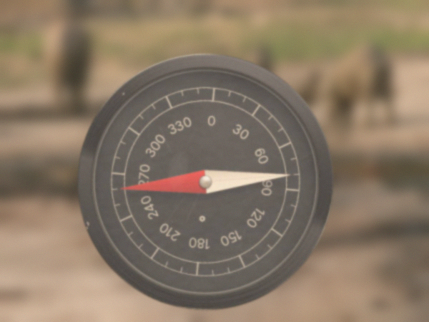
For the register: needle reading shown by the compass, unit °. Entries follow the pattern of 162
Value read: 260
